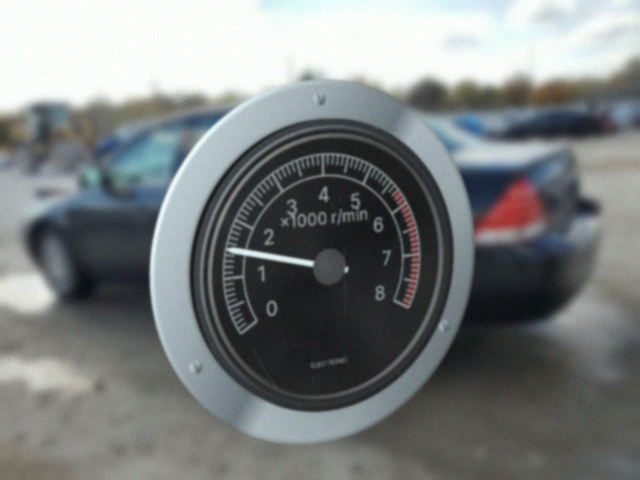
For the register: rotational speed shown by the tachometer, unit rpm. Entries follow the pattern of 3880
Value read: 1500
